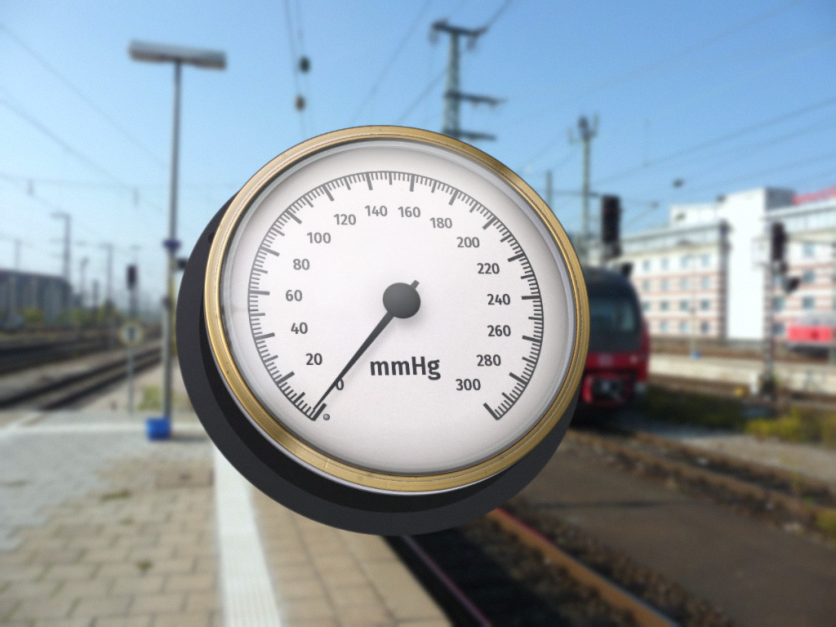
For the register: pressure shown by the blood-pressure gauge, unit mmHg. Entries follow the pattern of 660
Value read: 2
